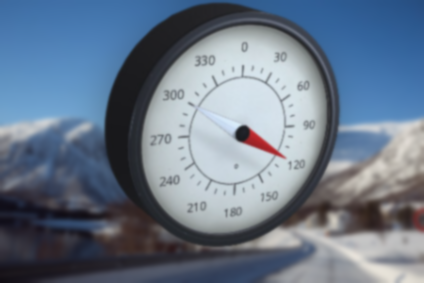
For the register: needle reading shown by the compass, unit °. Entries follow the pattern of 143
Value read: 120
